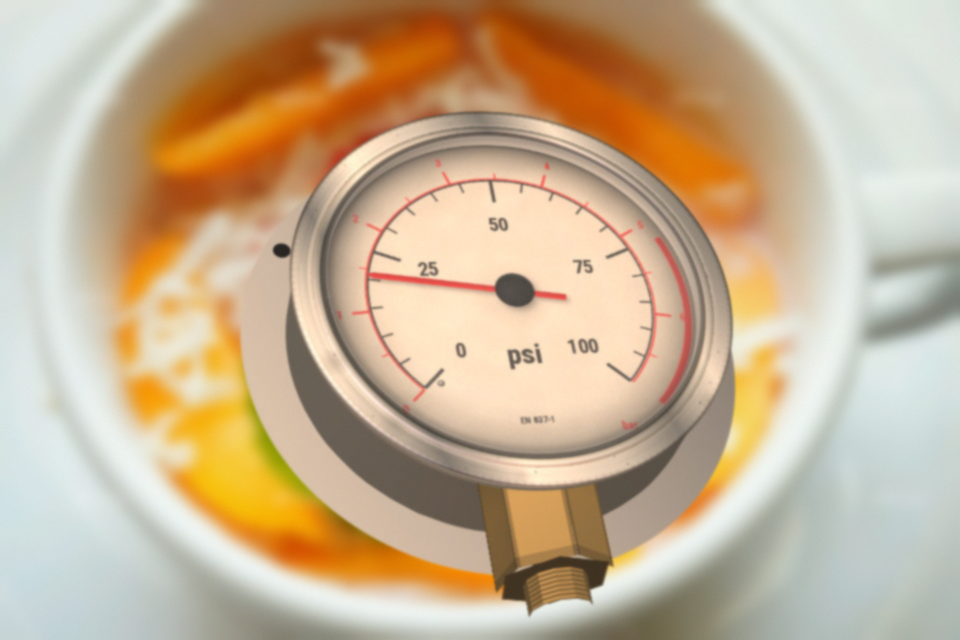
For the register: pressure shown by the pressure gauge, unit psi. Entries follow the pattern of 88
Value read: 20
